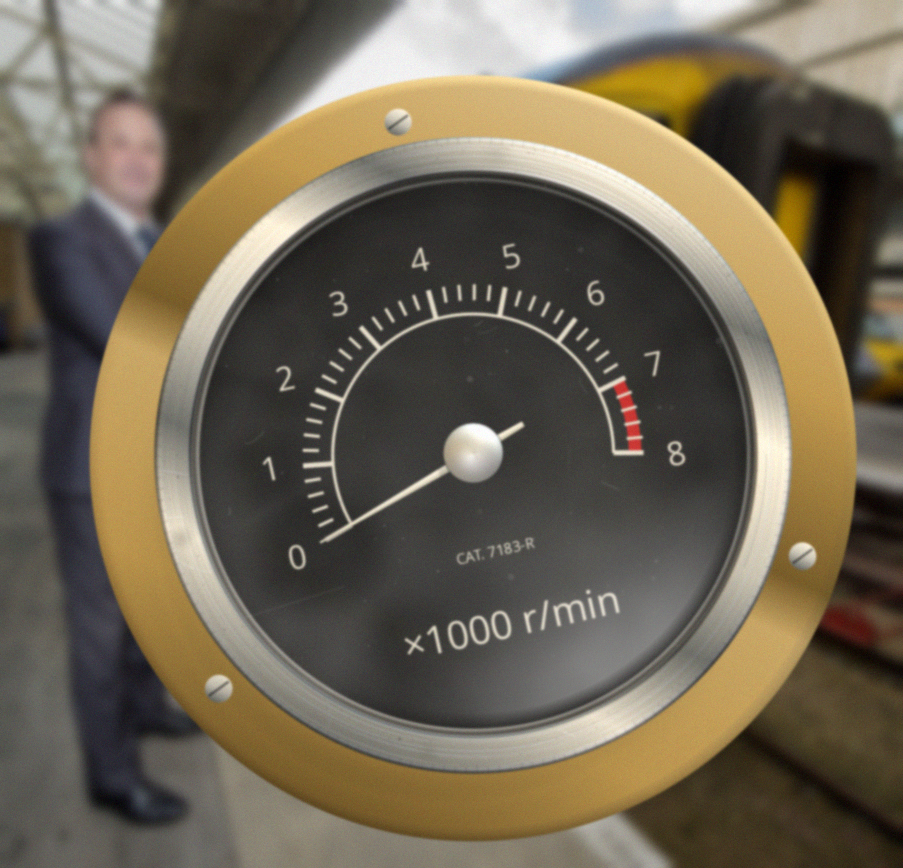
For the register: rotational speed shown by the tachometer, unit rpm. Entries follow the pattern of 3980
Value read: 0
